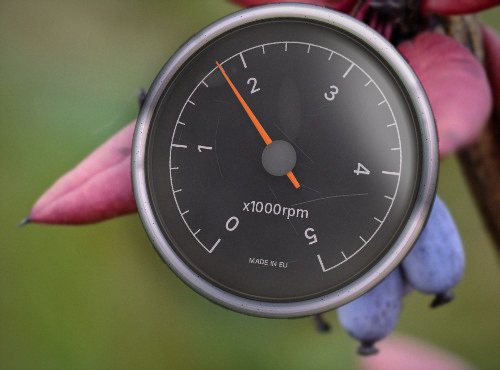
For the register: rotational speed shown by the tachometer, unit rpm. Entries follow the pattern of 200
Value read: 1800
